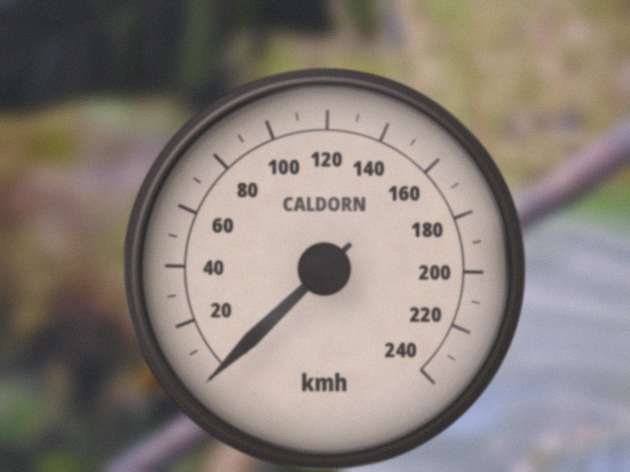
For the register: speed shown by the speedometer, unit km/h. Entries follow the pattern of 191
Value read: 0
